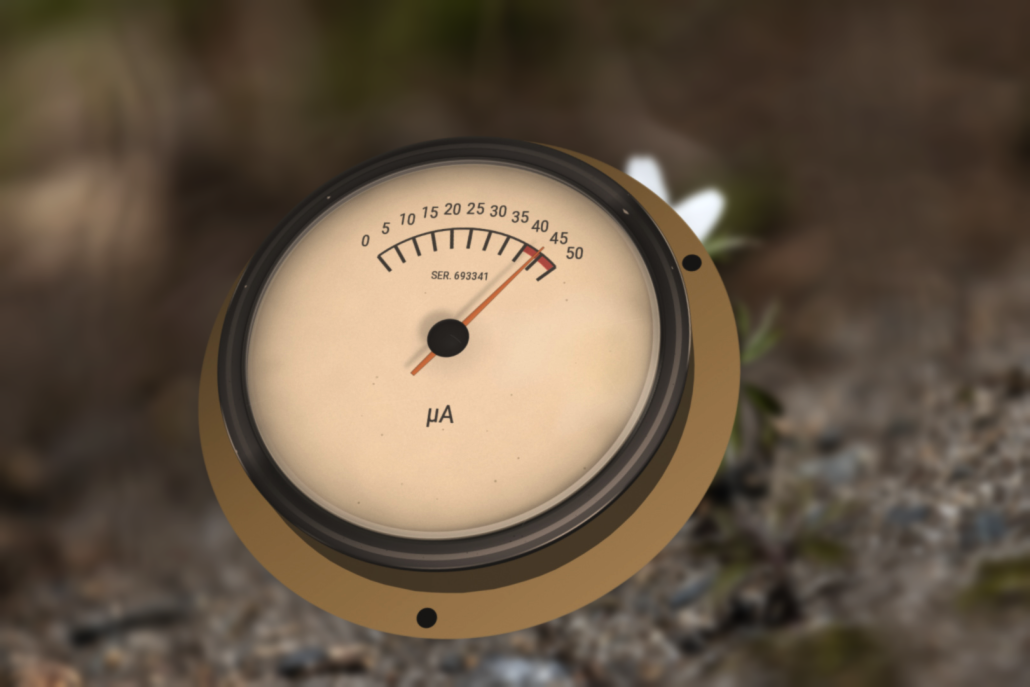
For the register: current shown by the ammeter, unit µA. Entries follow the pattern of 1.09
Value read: 45
